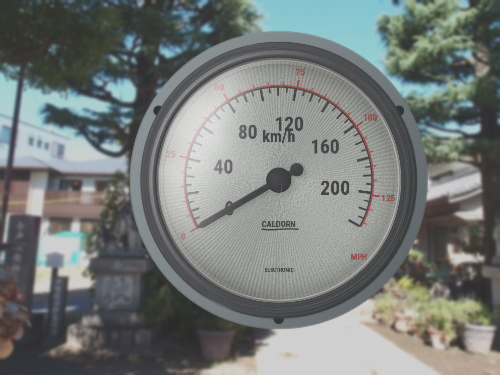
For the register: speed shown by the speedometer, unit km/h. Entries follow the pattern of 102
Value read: 0
